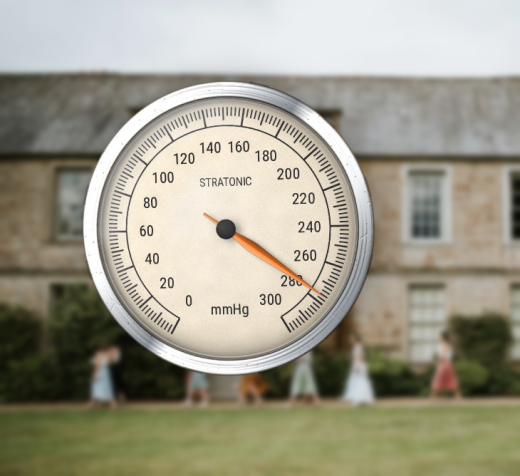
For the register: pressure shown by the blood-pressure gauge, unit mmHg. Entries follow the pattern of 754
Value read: 276
